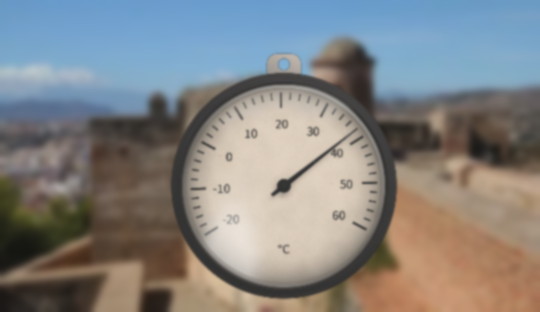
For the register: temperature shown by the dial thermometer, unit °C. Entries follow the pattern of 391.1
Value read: 38
